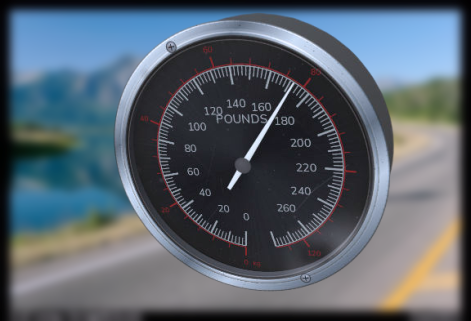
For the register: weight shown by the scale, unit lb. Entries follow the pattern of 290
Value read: 172
